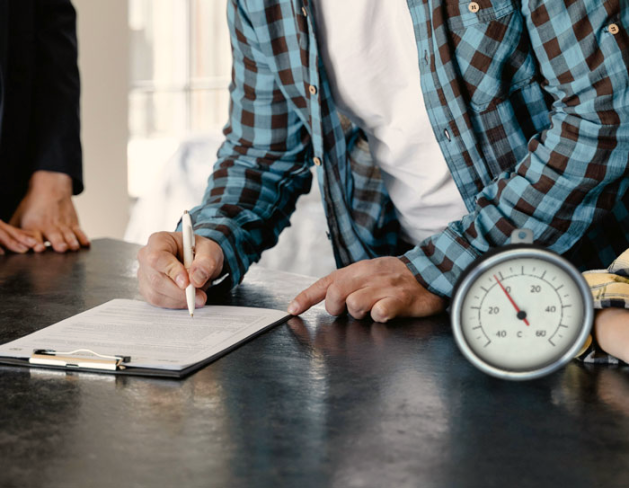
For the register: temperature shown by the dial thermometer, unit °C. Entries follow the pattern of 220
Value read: -2.5
